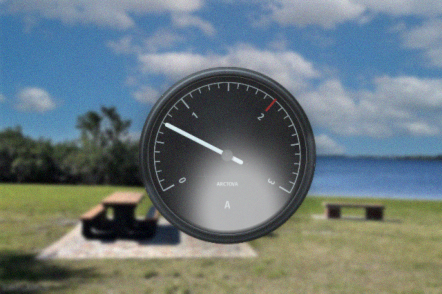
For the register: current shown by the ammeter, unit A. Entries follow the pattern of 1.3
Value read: 0.7
